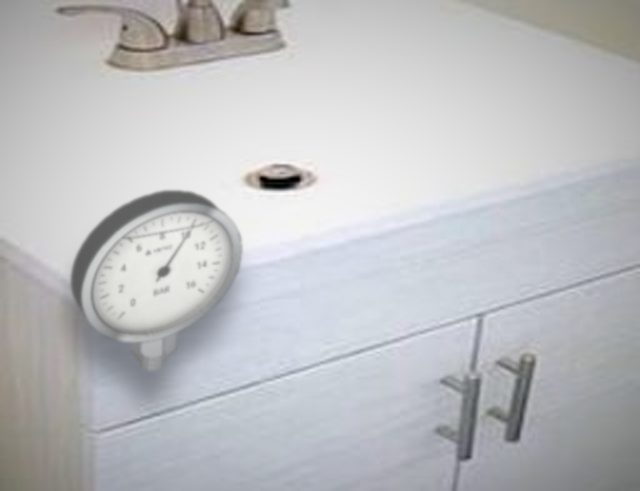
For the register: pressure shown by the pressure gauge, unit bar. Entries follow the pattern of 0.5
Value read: 10
